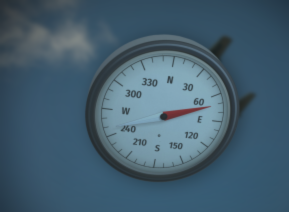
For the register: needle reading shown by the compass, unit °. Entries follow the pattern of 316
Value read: 70
